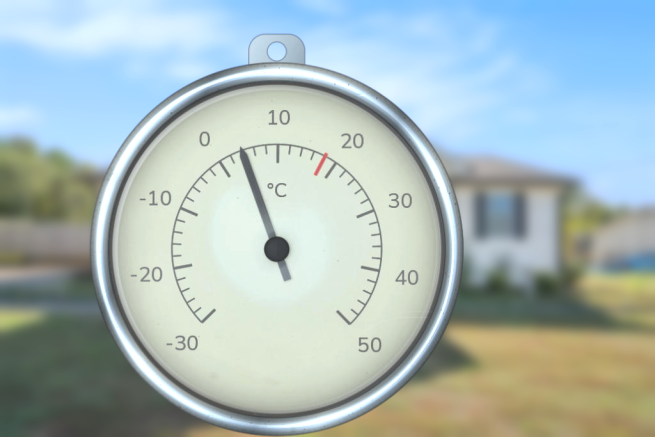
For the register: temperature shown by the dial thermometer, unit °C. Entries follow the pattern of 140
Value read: 4
